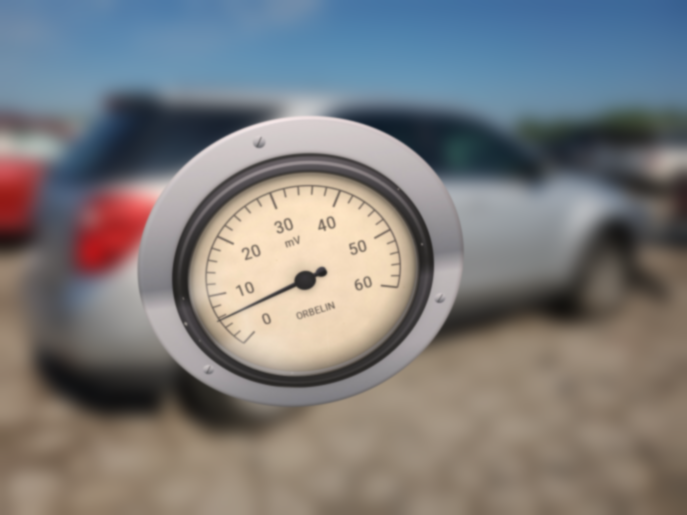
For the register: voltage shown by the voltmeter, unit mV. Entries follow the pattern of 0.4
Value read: 6
